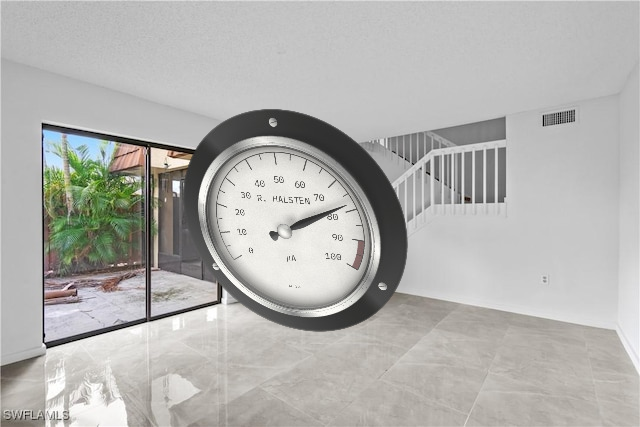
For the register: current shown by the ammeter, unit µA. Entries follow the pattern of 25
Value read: 77.5
